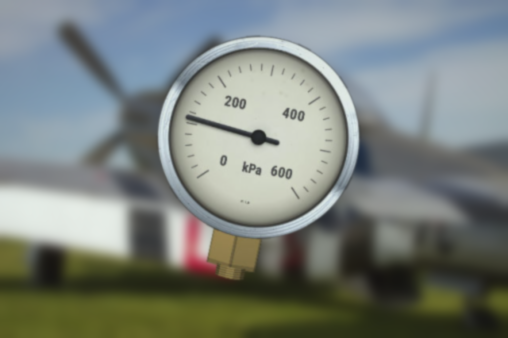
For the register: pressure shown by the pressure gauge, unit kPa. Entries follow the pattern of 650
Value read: 110
